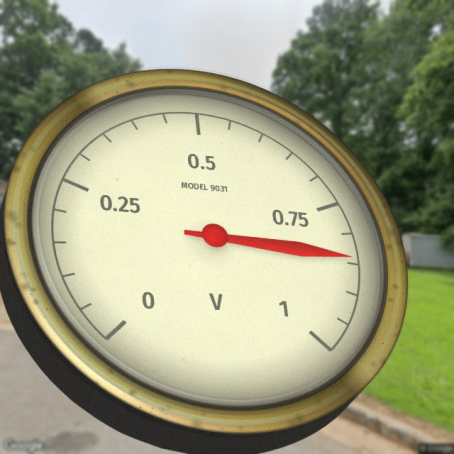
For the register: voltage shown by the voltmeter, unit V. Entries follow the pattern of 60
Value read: 0.85
